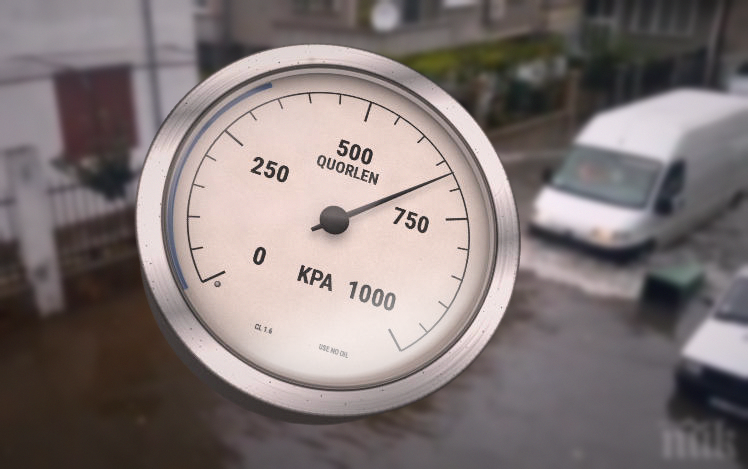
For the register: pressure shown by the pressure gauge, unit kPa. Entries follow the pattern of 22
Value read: 675
